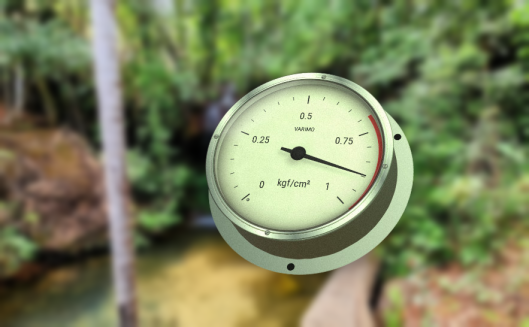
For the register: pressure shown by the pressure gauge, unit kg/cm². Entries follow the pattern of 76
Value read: 0.9
